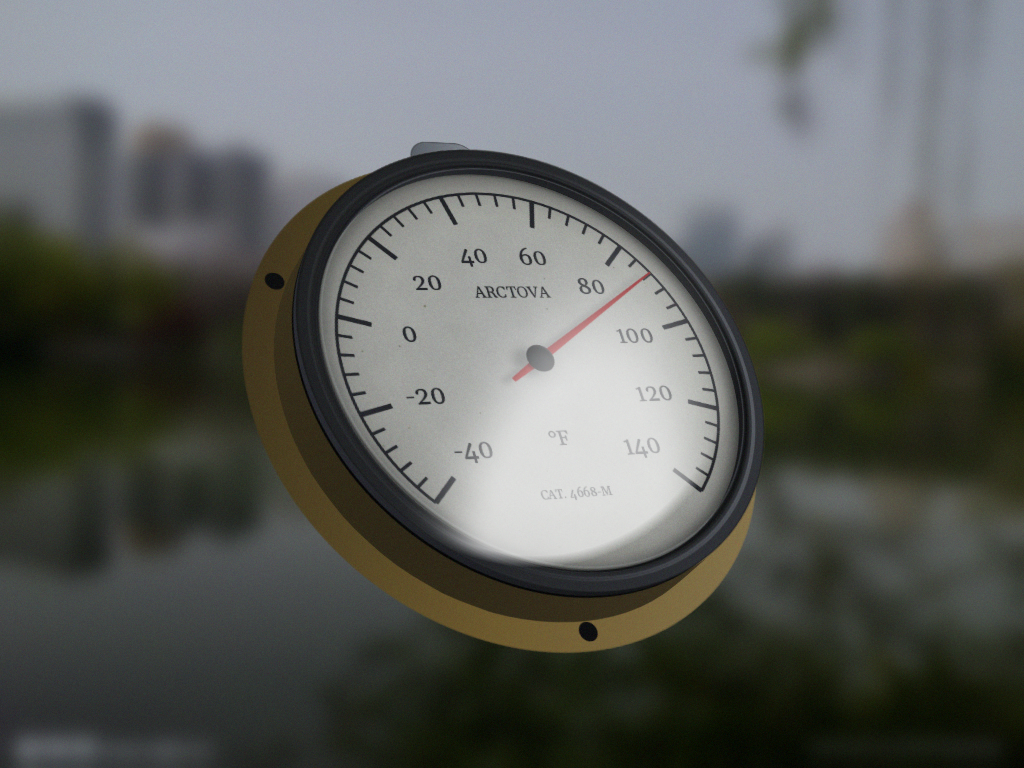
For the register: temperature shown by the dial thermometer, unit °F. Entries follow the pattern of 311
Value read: 88
